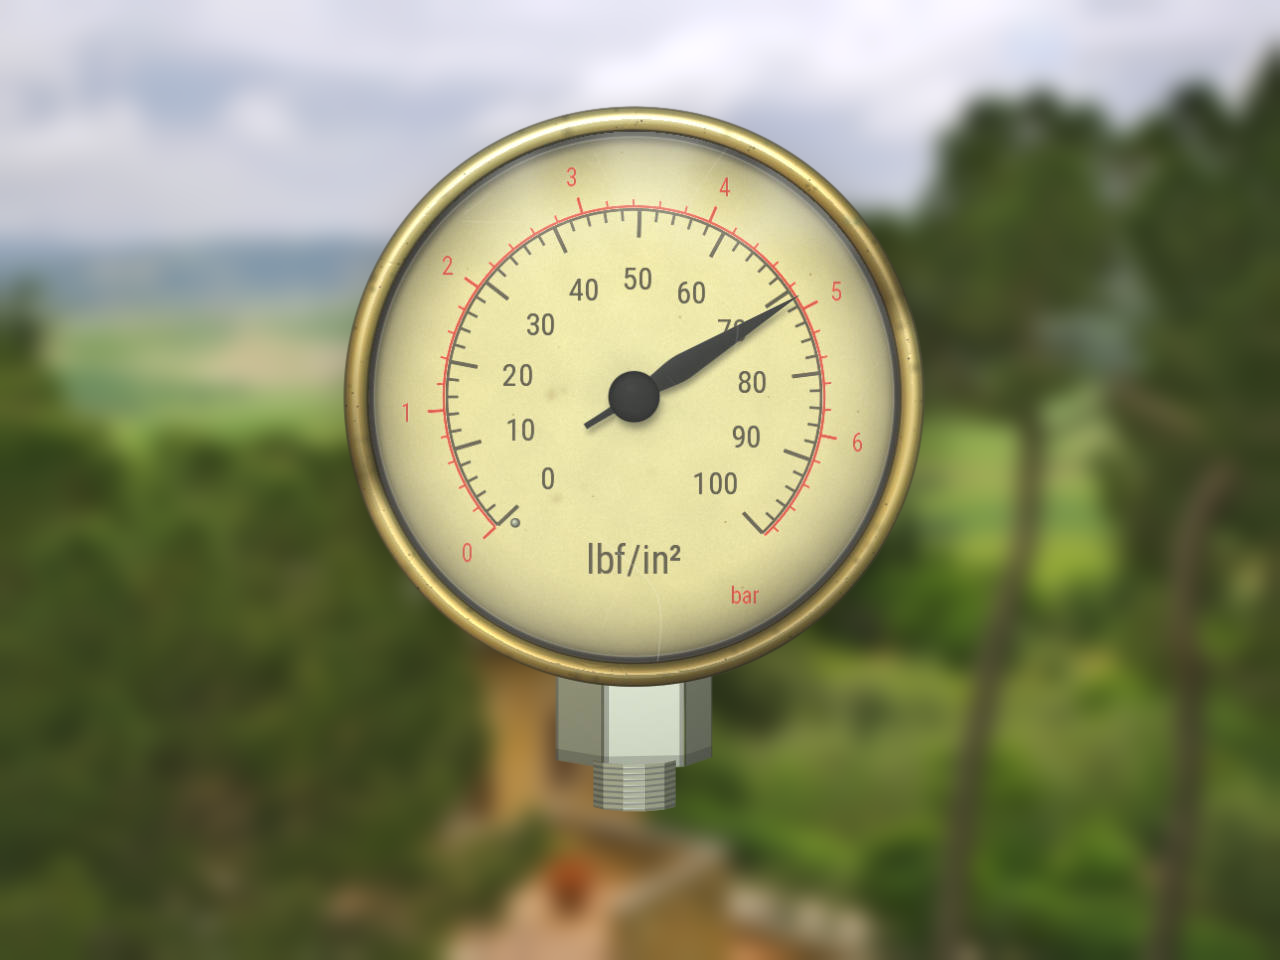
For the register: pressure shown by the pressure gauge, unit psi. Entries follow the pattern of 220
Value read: 71
